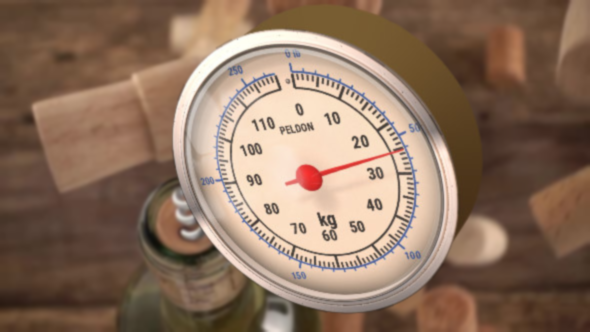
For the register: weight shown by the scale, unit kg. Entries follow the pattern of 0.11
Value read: 25
